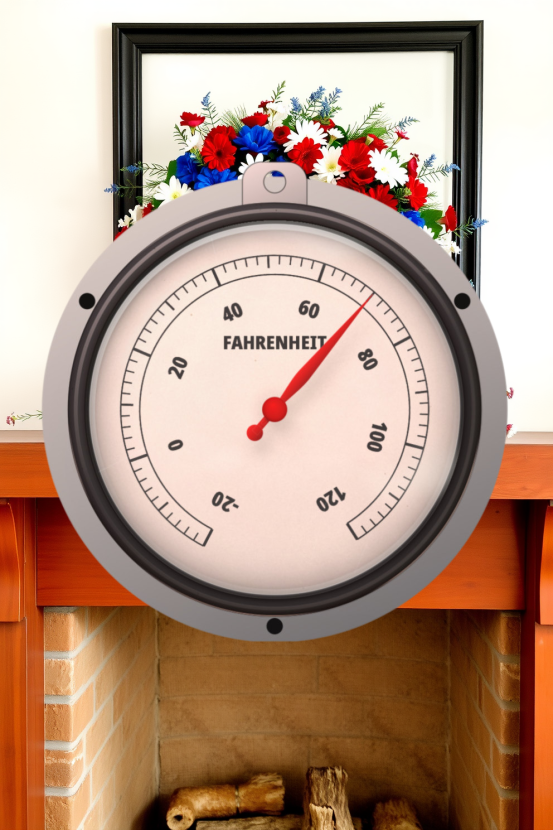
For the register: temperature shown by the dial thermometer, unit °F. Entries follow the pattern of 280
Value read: 70
